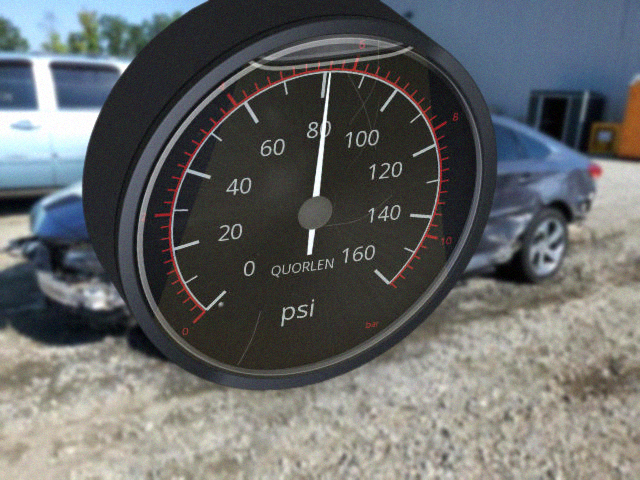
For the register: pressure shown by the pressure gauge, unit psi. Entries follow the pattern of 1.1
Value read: 80
